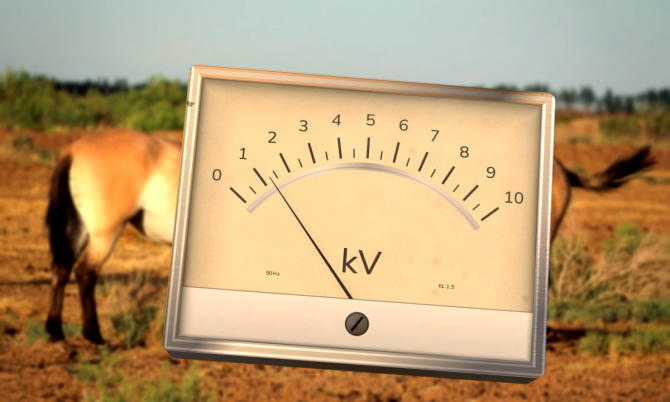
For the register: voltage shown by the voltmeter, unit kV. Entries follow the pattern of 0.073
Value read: 1.25
